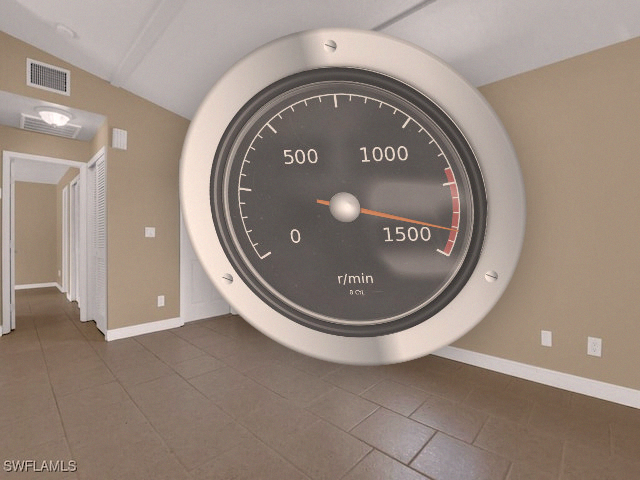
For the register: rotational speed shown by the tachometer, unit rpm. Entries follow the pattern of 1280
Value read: 1400
